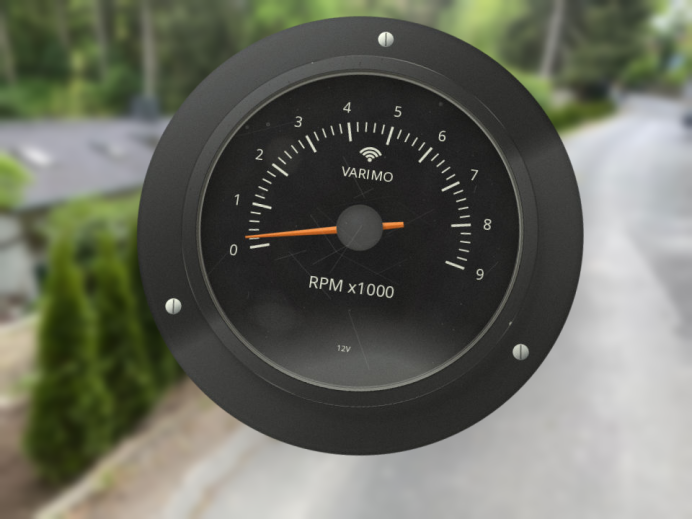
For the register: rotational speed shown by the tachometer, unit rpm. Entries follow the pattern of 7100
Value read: 200
